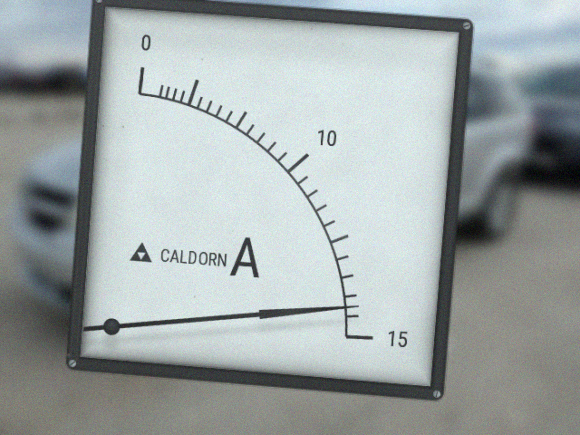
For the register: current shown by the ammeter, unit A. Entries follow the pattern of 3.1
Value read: 14.25
